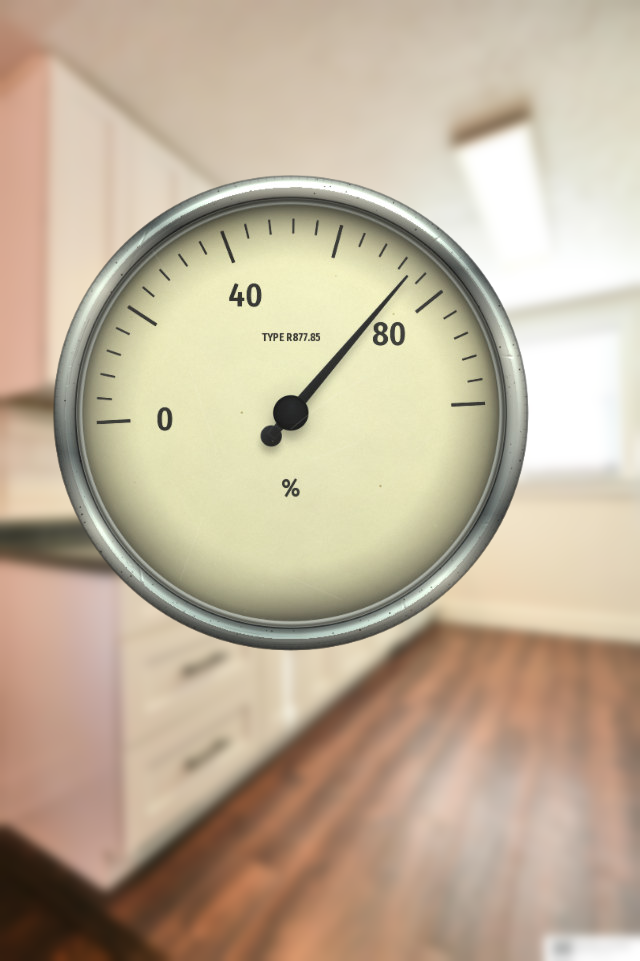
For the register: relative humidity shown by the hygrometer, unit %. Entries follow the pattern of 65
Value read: 74
